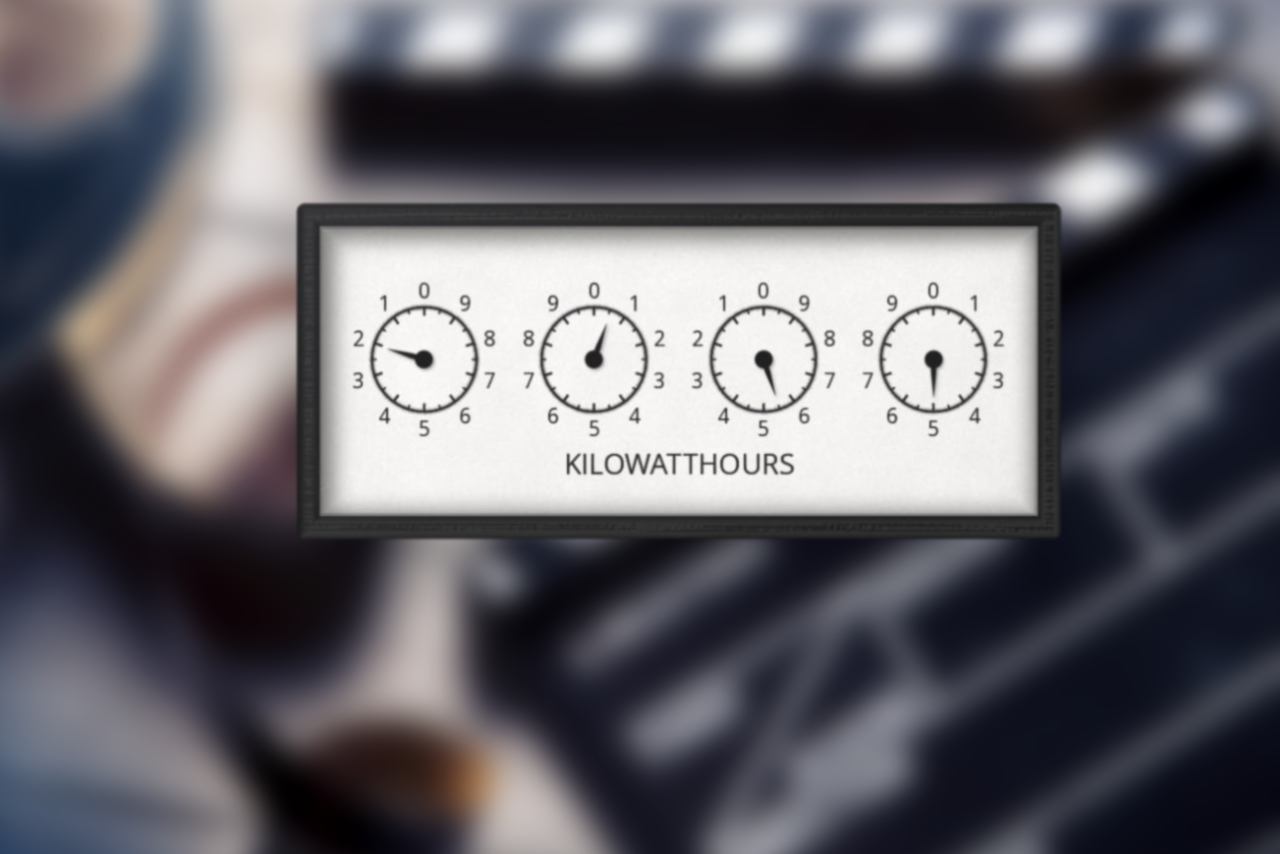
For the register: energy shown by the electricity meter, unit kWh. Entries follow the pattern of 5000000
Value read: 2055
